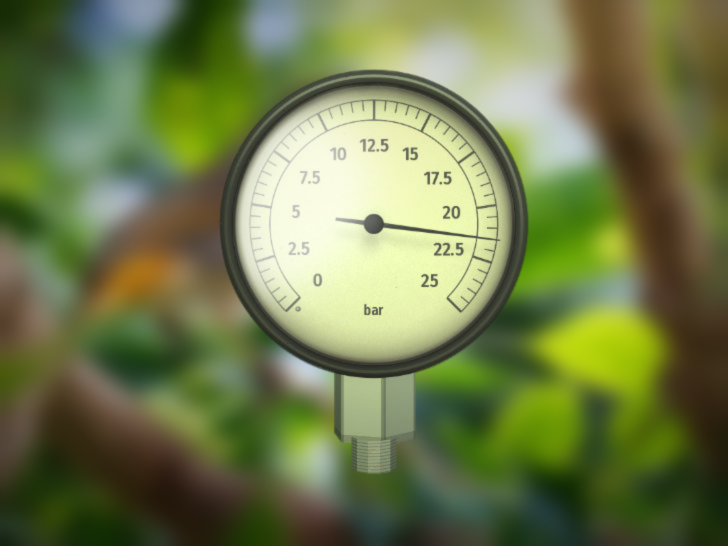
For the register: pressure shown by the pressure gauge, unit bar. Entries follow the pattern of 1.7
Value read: 21.5
